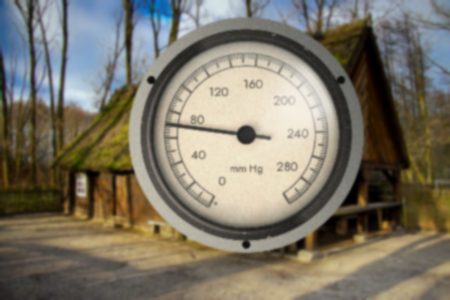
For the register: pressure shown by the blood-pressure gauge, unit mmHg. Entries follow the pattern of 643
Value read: 70
